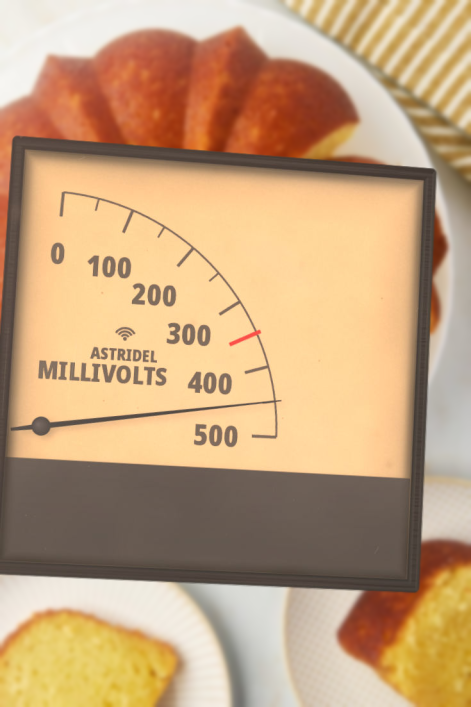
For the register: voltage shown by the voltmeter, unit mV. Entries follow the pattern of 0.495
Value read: 450
